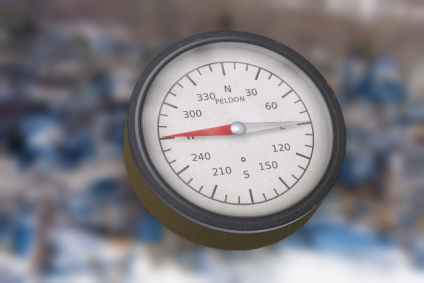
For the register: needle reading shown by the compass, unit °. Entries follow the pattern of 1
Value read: 270
